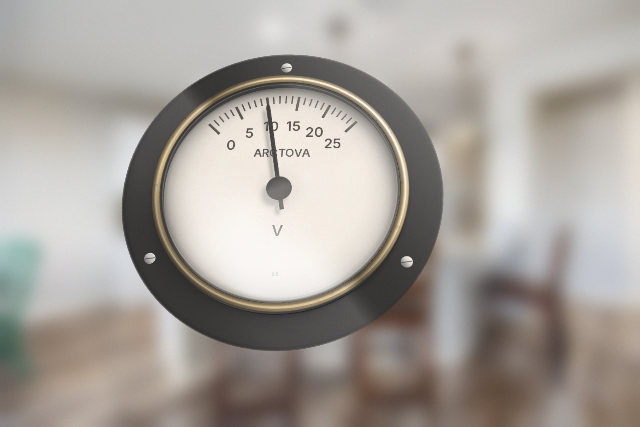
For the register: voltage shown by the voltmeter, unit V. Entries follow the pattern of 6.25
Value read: 10
